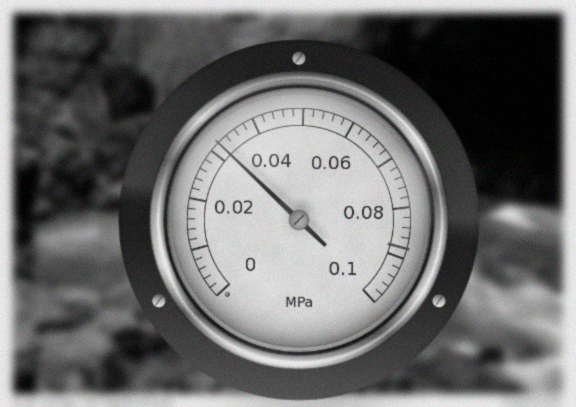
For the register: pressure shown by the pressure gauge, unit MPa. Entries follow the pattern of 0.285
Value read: 0.032
